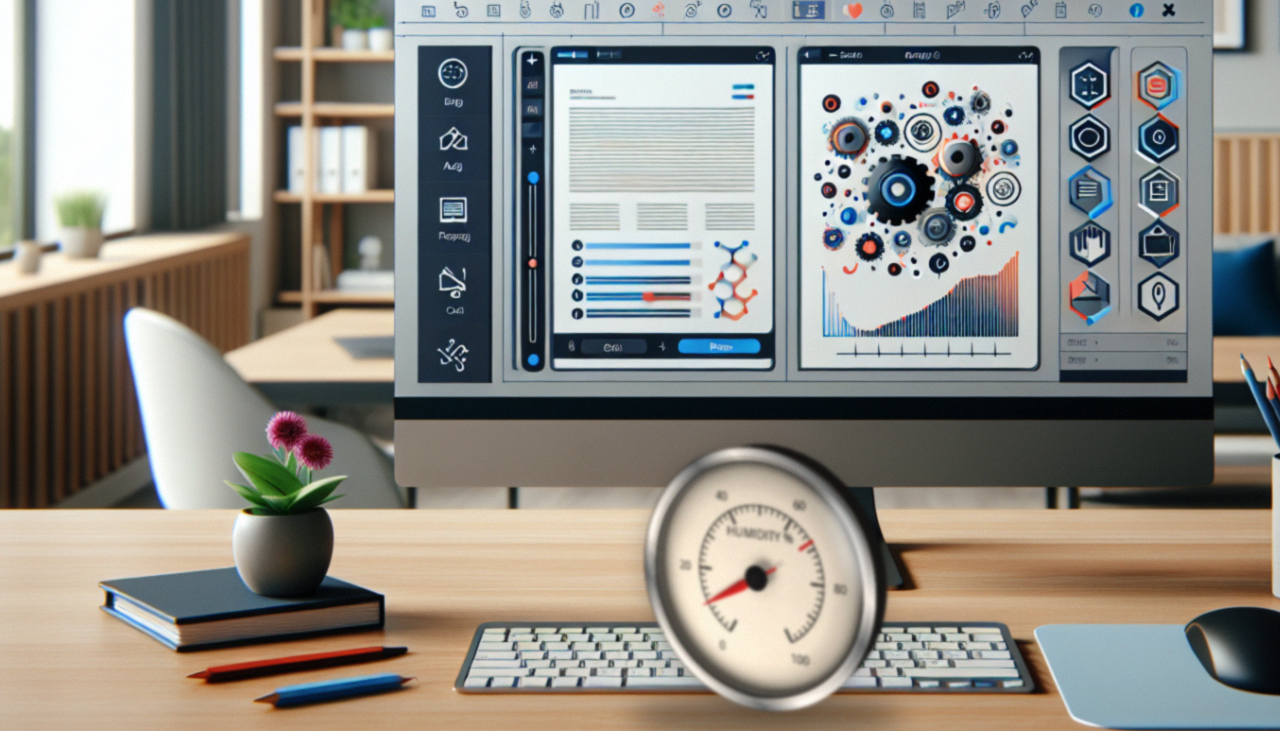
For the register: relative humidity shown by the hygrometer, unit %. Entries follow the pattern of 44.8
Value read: 10
